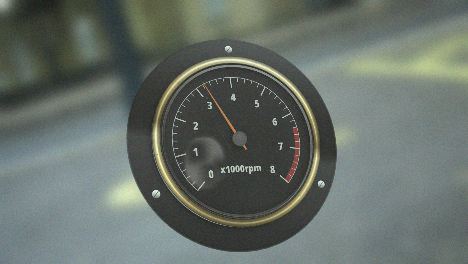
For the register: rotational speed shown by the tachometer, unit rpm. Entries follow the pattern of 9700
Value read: 3200
